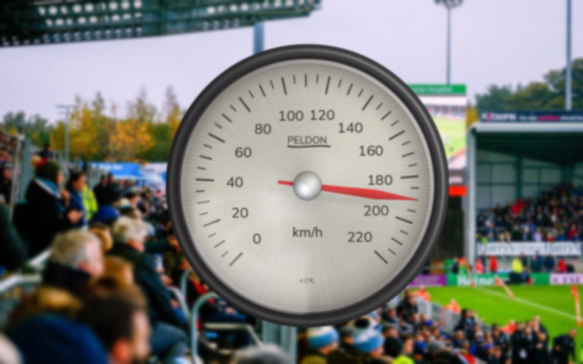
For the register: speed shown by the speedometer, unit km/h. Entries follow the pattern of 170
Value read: 190
